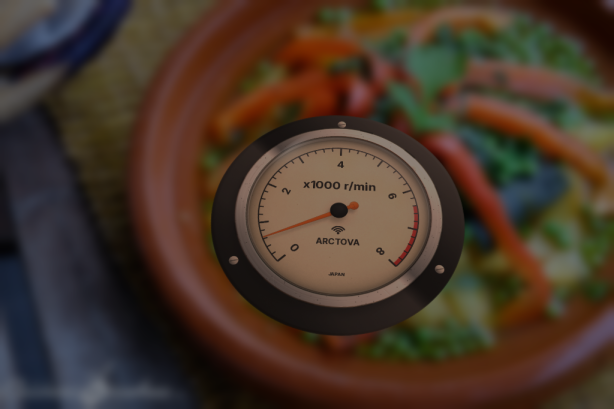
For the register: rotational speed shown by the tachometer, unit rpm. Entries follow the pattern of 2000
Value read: 600
